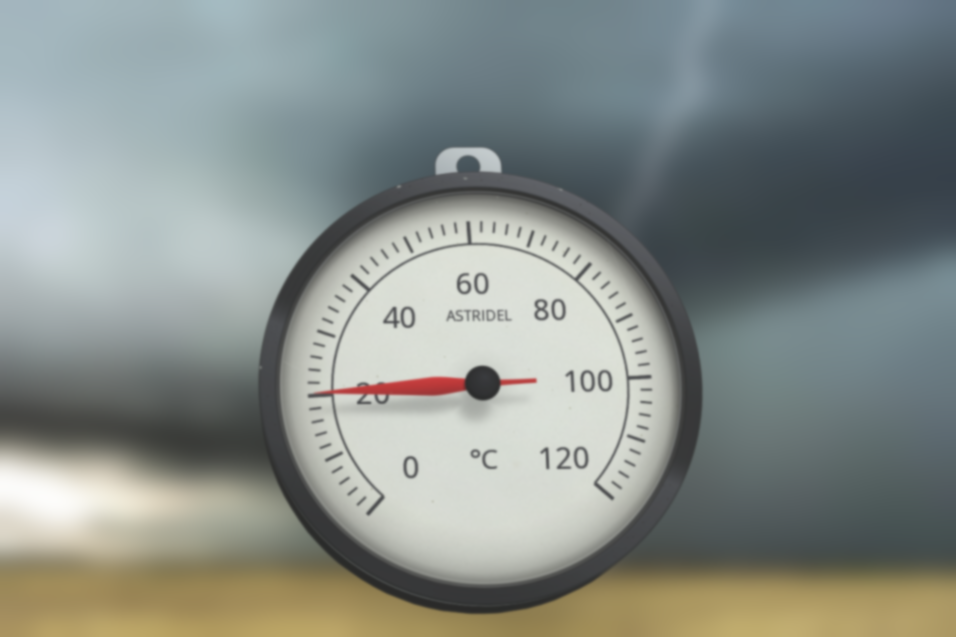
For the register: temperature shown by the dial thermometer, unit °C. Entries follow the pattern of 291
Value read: 20
